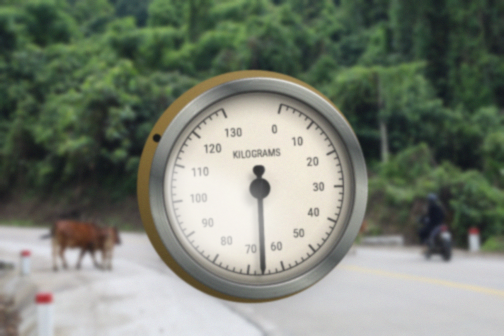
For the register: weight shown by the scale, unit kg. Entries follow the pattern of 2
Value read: 66
